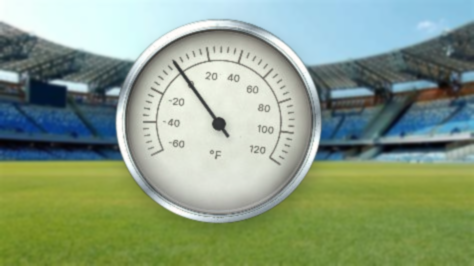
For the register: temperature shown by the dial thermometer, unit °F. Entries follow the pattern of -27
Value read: 0
